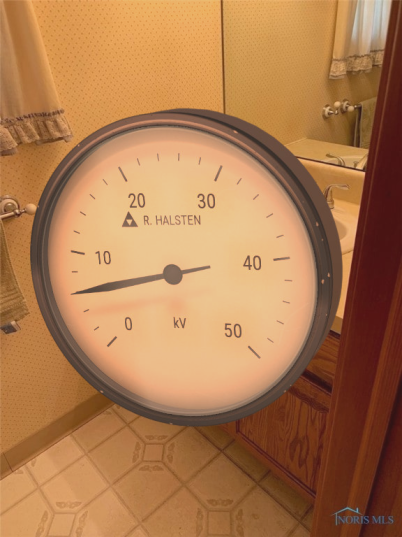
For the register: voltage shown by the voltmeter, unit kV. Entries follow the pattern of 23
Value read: 6
